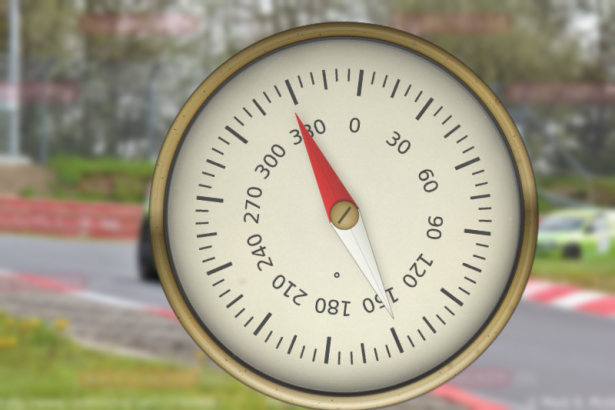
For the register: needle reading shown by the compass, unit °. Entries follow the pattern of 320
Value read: 327.5
